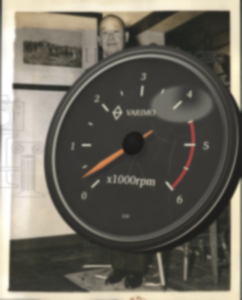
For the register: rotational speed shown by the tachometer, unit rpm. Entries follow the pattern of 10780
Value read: 250
